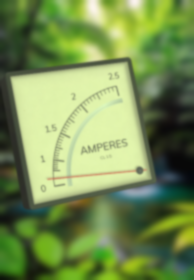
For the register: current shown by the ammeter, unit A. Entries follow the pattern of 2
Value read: 0.5
